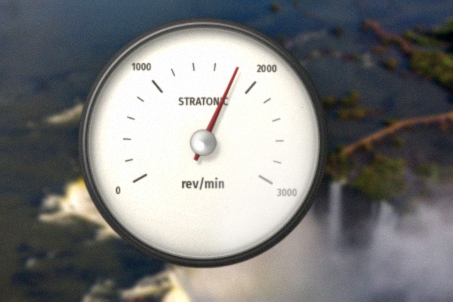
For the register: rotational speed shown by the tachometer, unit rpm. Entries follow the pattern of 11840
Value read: 1800
